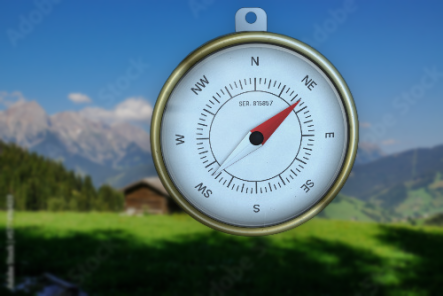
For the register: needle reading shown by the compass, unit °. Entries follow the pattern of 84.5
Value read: 50
